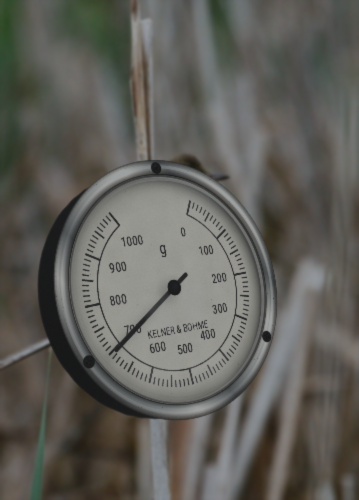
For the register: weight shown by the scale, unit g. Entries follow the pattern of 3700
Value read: 700
